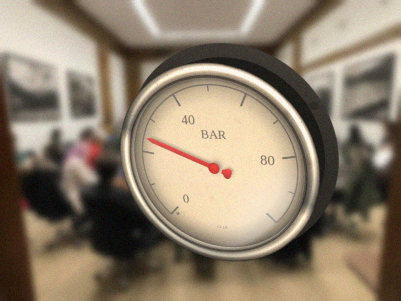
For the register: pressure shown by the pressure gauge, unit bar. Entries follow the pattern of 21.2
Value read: 25
